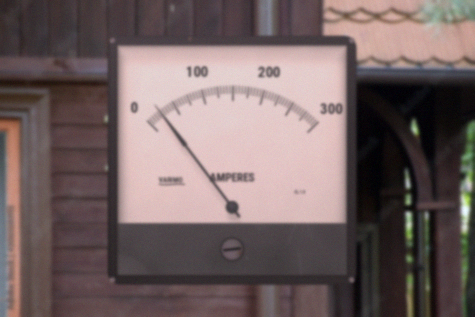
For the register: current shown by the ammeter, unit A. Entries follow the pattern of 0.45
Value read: 25
